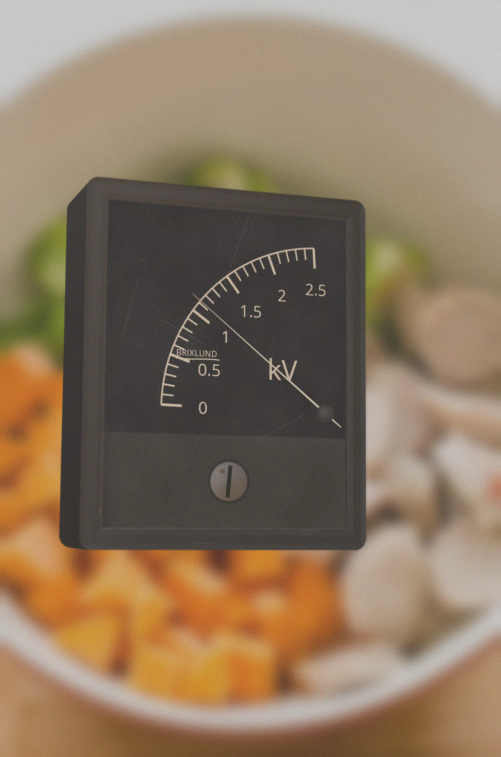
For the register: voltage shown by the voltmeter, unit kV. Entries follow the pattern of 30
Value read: 1.1
